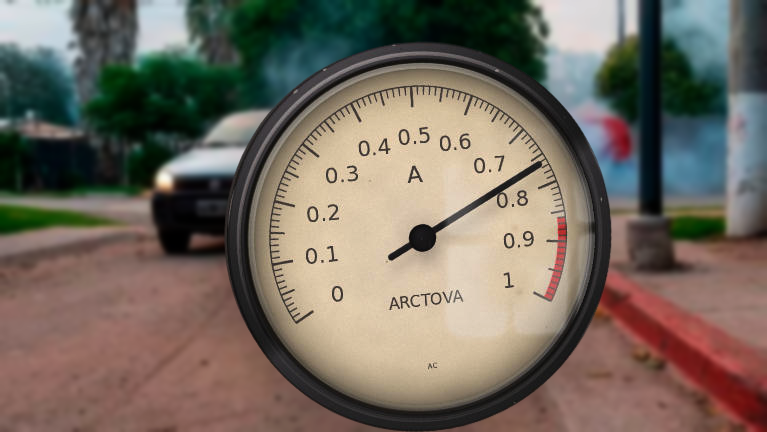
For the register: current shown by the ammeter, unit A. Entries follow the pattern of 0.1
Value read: 0.76
